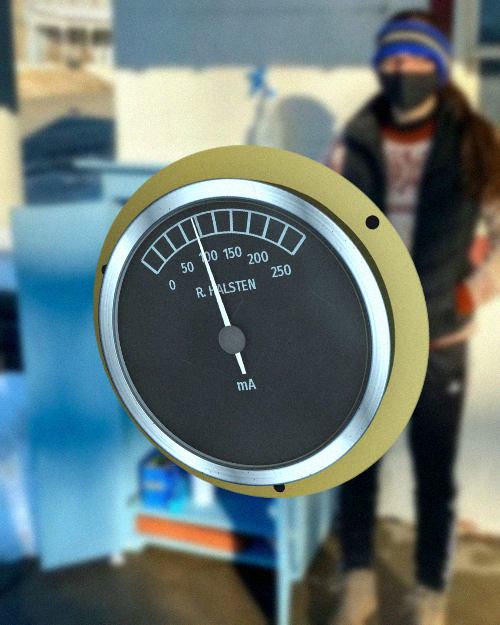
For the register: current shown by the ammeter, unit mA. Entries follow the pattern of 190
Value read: 100
